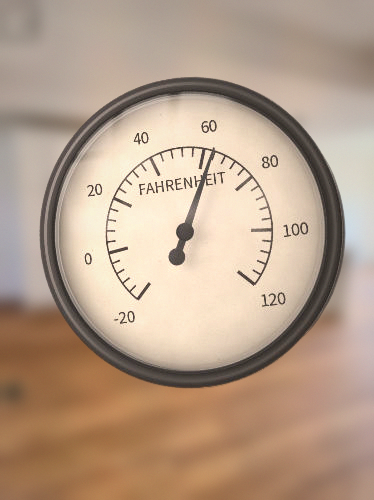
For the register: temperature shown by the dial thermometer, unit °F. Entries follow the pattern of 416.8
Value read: 64
